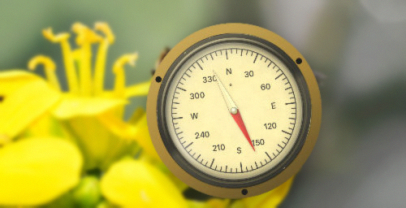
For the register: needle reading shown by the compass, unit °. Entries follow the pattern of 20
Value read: 160
